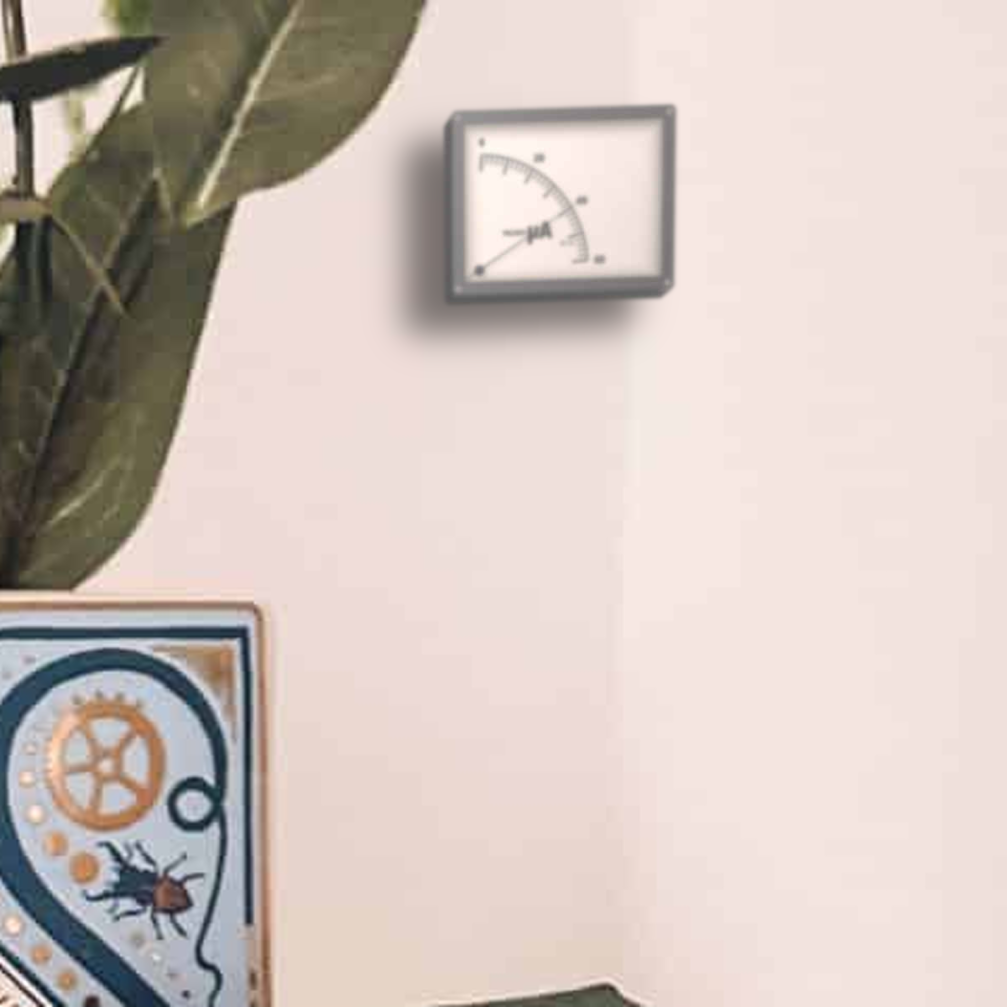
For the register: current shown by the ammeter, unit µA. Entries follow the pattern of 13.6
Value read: 40
